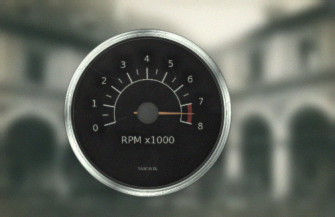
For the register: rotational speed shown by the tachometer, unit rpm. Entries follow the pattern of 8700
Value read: 7500
